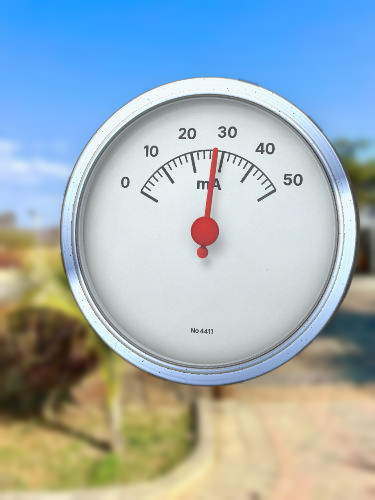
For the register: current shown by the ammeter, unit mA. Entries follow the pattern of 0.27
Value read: 28
